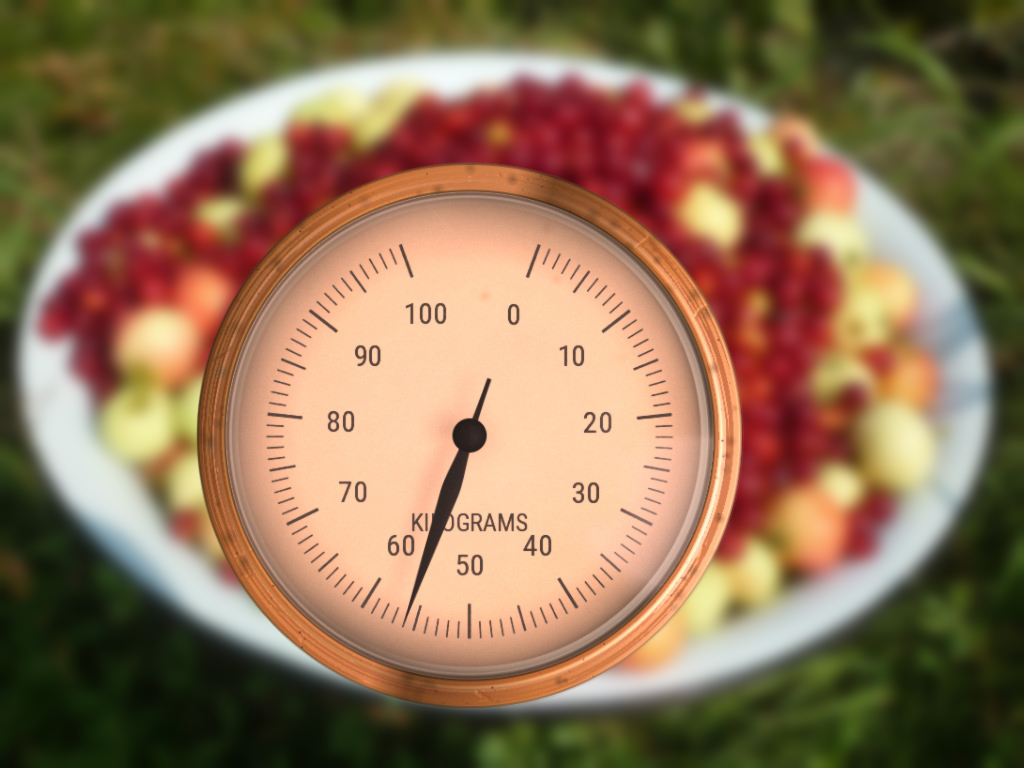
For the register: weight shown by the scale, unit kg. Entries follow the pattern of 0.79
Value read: 56
